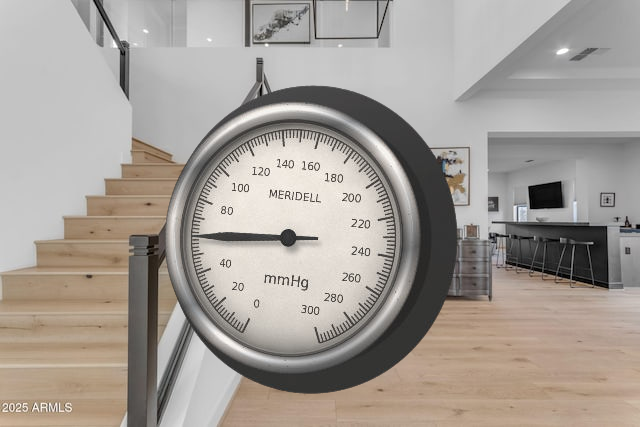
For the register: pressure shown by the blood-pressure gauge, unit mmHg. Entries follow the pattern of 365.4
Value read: 60
